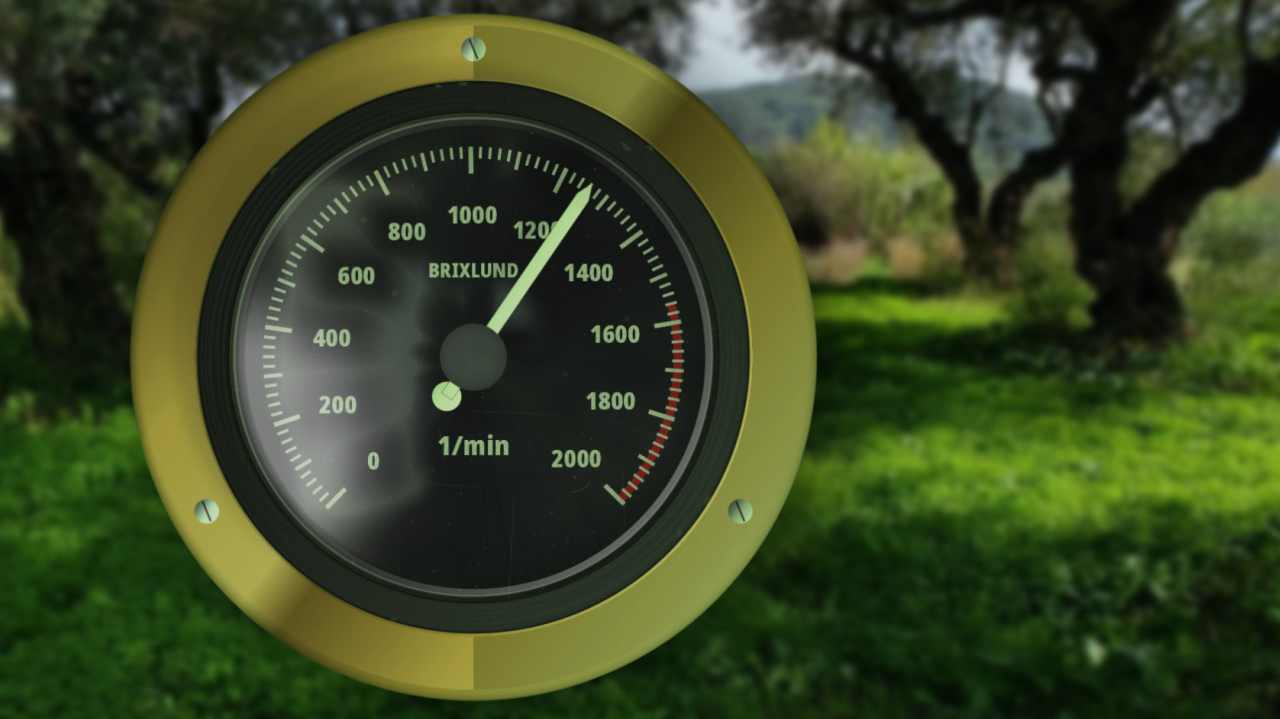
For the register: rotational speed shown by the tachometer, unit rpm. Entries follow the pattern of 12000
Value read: 1260
